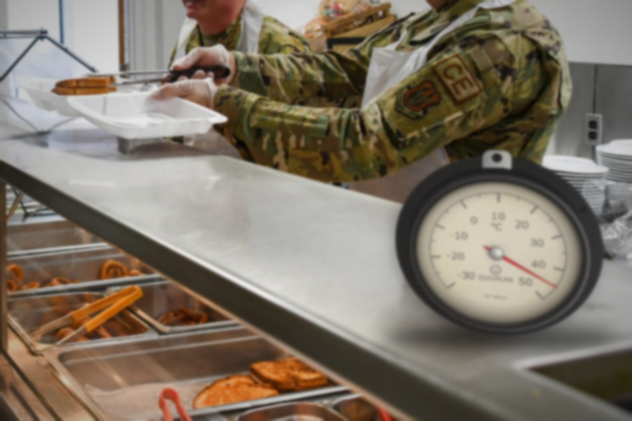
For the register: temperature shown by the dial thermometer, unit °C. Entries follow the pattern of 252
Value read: 45
